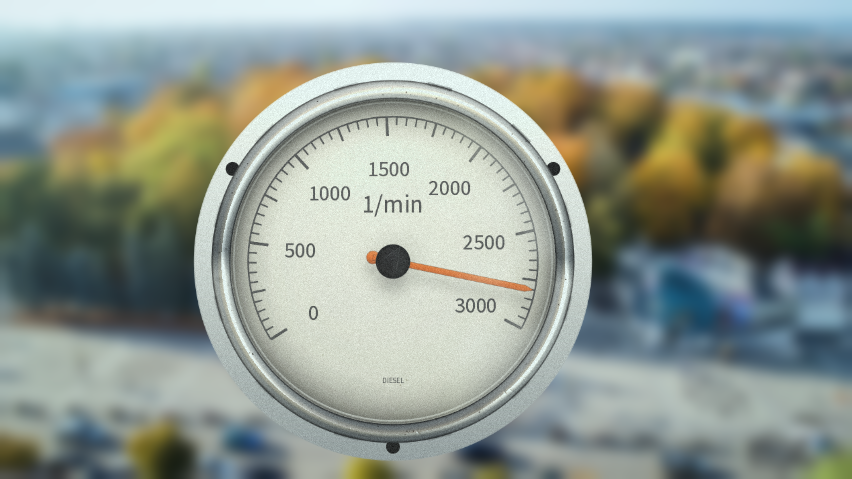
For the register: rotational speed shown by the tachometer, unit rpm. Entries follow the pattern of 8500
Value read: 2800
